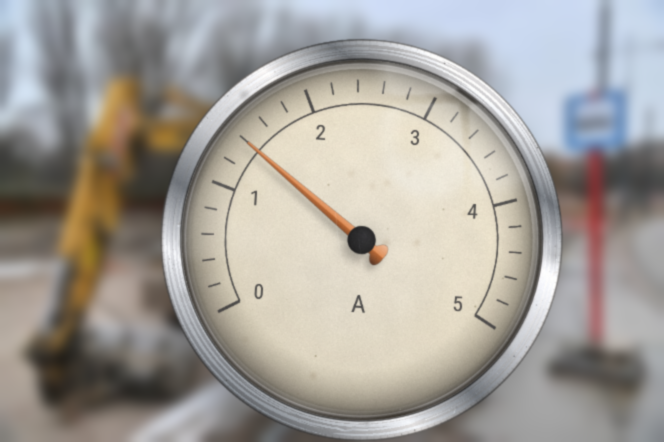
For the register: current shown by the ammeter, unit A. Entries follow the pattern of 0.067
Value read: 1.4
